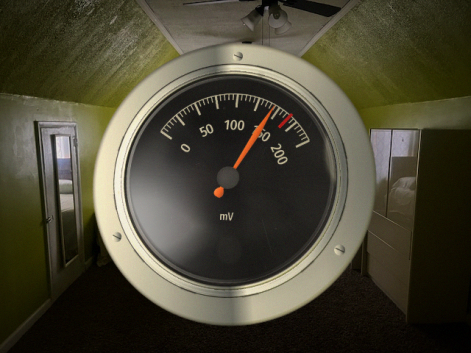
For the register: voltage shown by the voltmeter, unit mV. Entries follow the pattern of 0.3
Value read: 145
